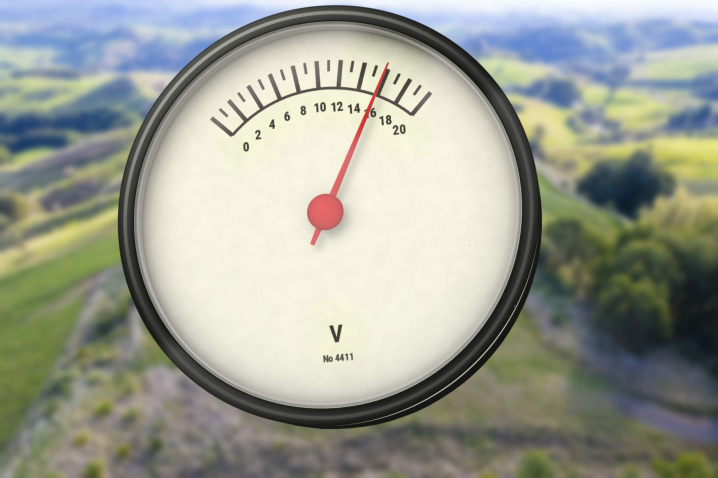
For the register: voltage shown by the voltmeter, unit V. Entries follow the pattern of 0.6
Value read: 16
